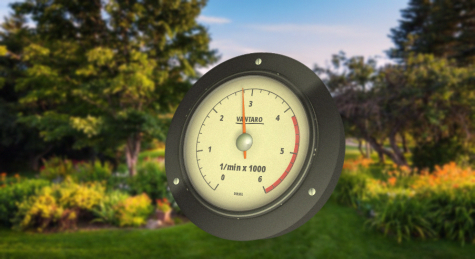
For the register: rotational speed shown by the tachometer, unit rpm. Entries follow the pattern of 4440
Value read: 2800
